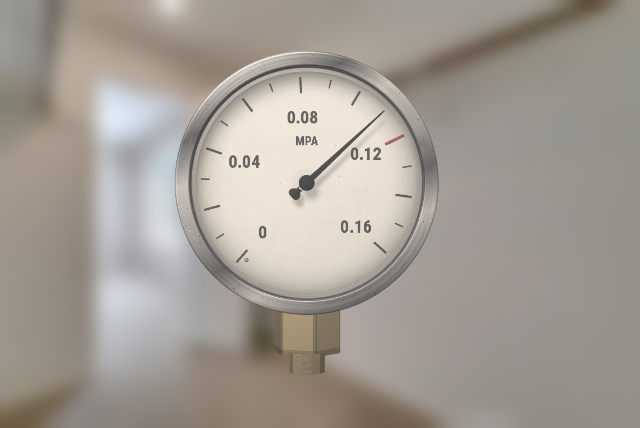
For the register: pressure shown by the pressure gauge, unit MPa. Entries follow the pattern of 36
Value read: 0.11
